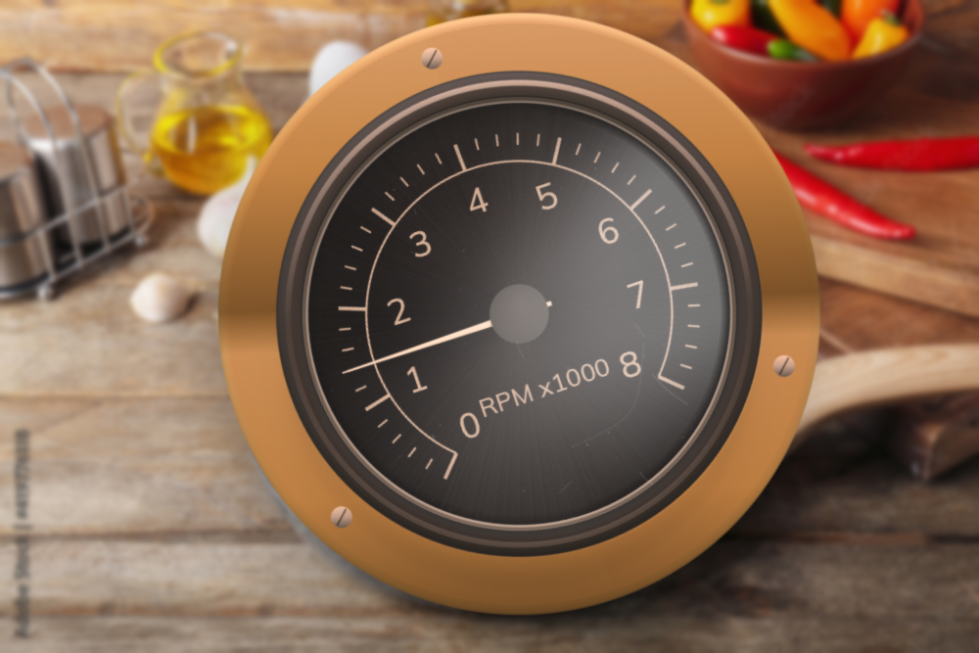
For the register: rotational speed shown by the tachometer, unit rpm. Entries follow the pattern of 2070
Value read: 1400
